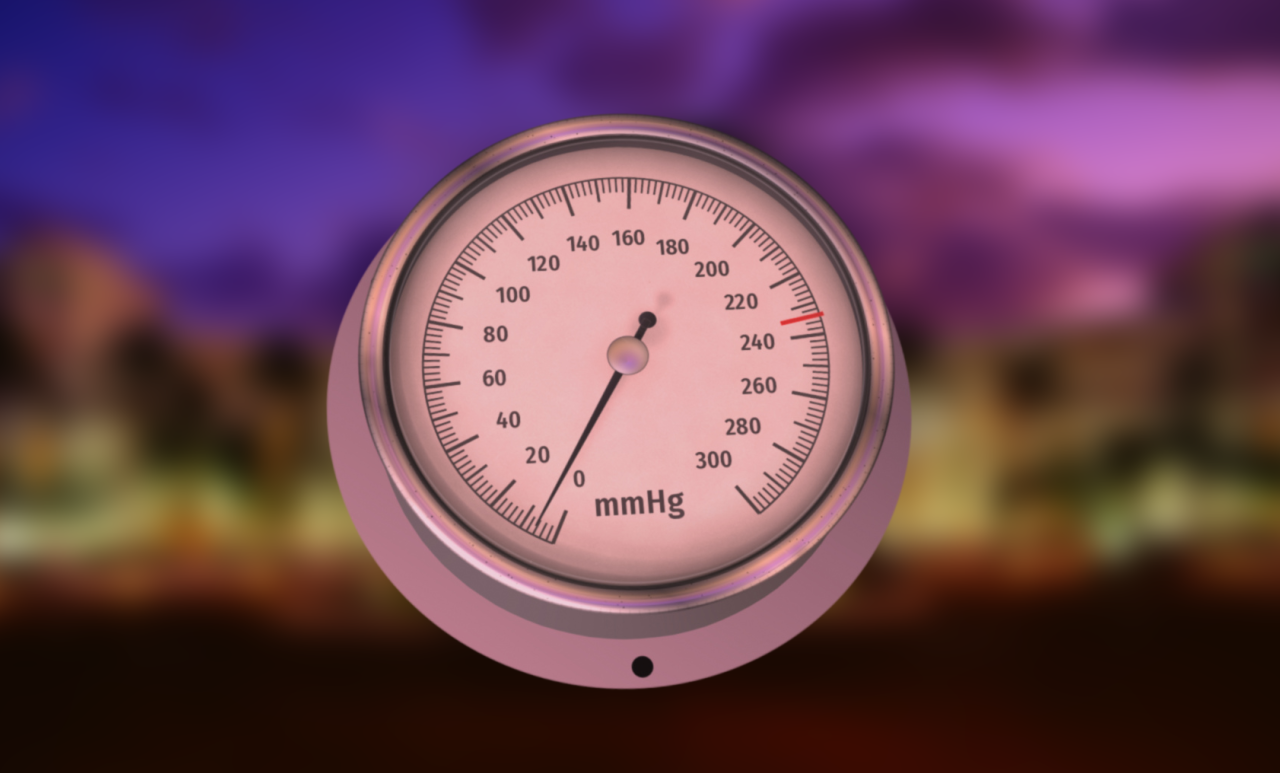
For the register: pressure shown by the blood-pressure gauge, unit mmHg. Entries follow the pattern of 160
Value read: 6
